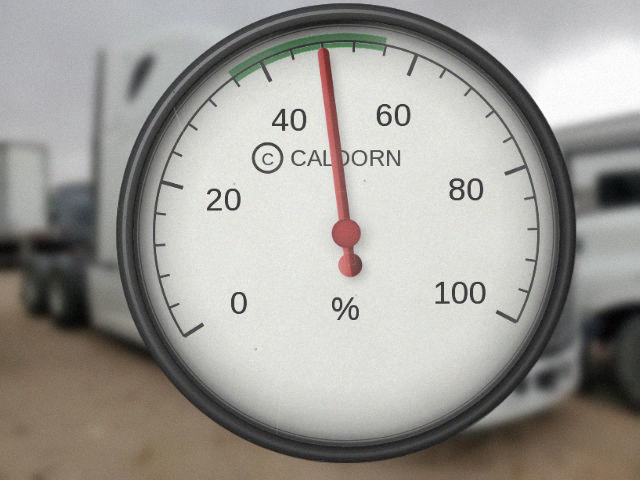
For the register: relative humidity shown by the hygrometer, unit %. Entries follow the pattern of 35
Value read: 48
